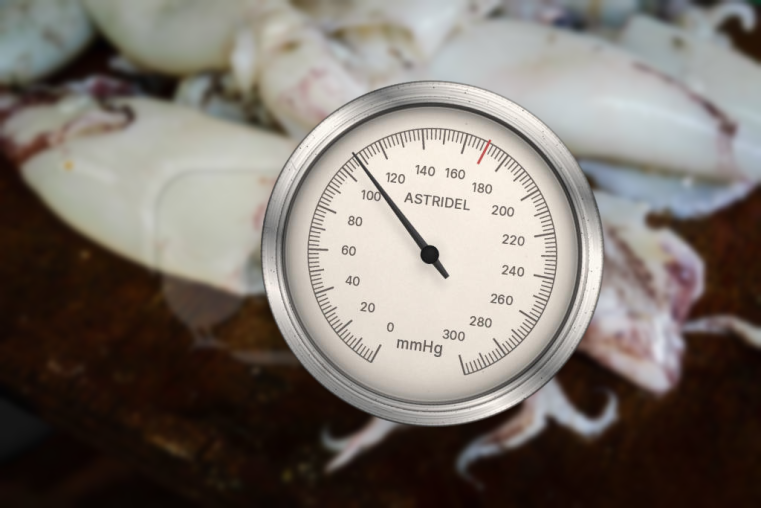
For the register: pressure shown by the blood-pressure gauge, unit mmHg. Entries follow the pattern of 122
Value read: 108
